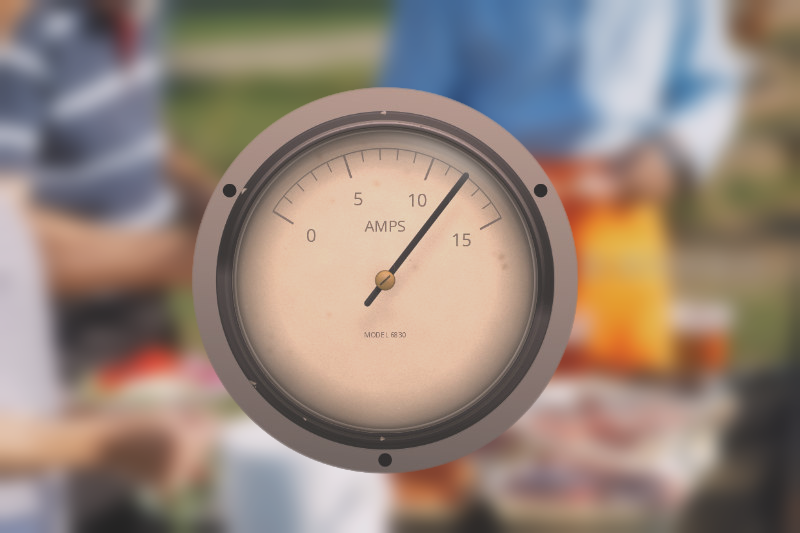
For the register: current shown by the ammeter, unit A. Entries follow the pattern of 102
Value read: 12
